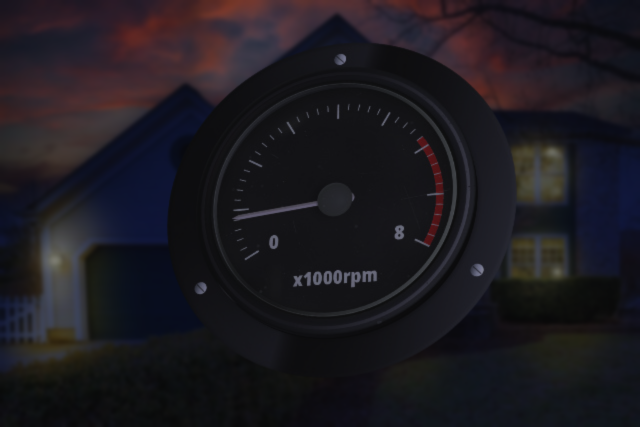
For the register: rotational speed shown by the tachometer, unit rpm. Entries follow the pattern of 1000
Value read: 800
